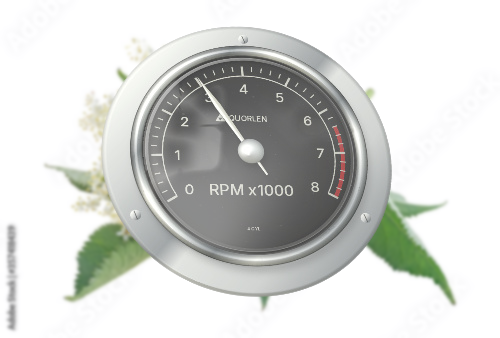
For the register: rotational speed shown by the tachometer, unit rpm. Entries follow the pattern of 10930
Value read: 3000
